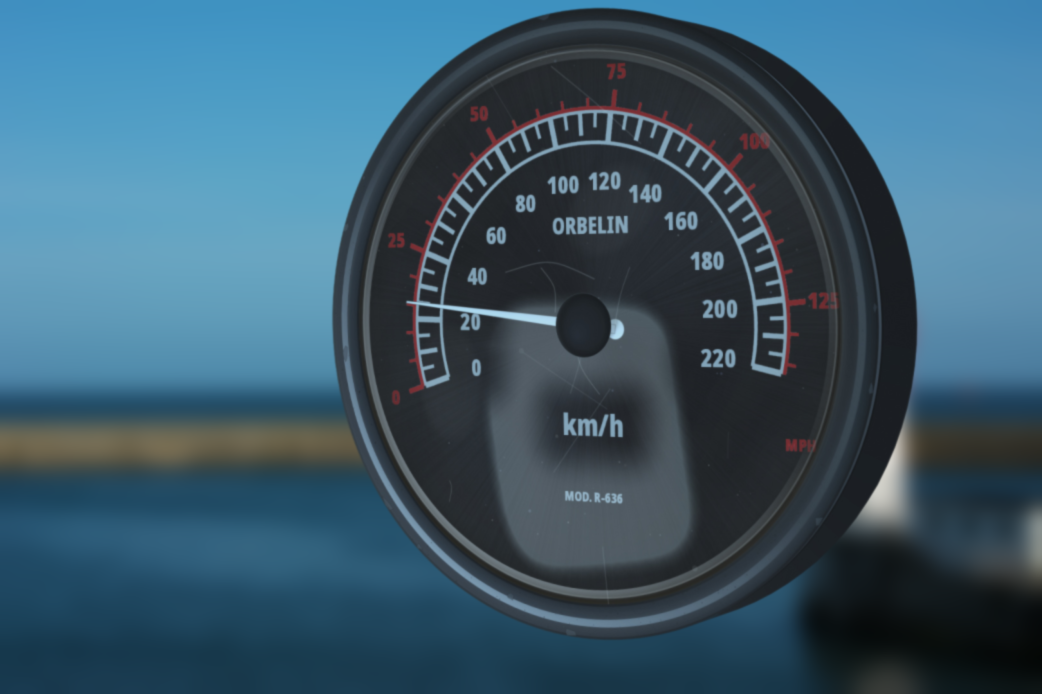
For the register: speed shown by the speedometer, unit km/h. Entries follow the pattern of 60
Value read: 25
